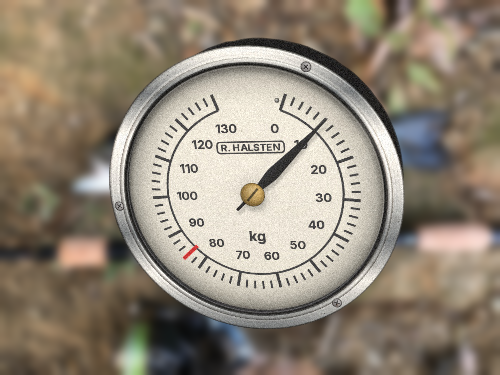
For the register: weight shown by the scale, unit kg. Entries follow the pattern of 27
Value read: 10
